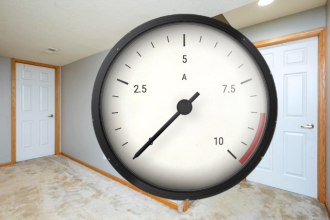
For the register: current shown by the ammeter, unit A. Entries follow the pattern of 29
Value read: 0
